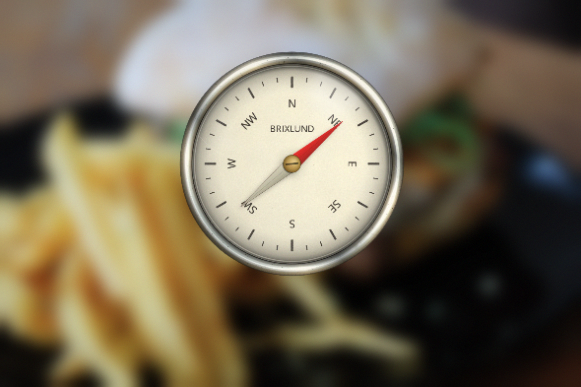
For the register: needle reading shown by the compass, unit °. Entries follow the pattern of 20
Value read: 50
